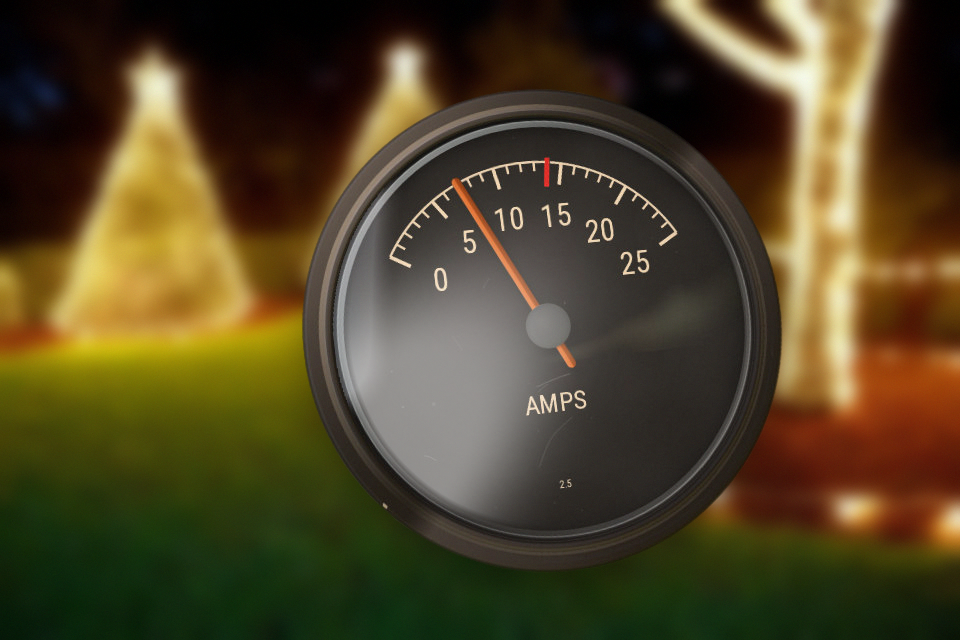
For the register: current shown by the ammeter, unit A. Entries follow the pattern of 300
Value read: 7
